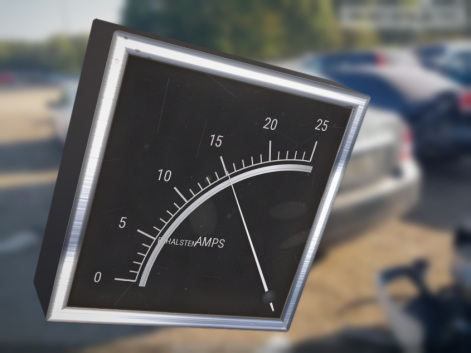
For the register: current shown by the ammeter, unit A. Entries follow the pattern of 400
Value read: 15
